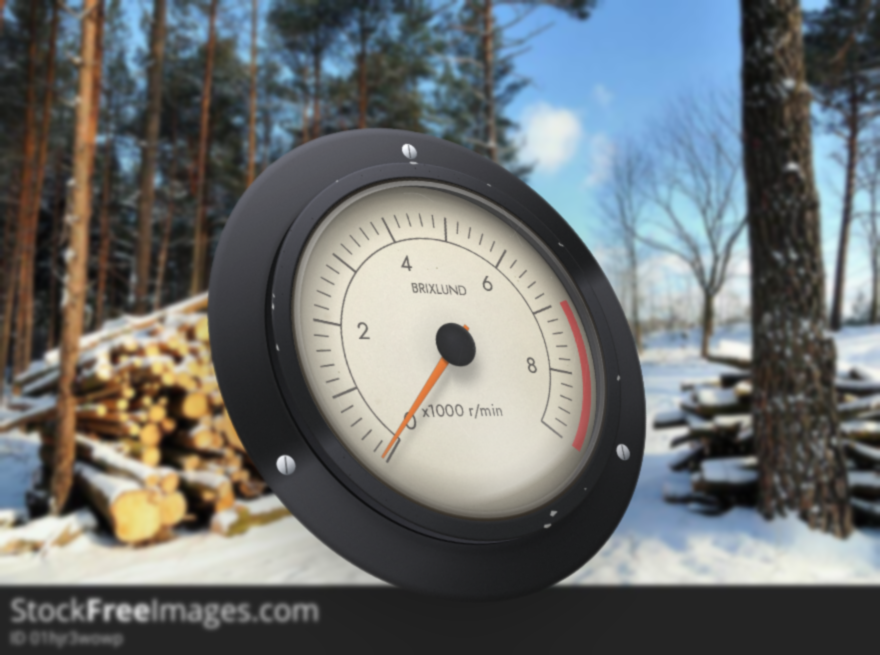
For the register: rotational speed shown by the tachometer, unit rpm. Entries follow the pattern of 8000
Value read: 100
